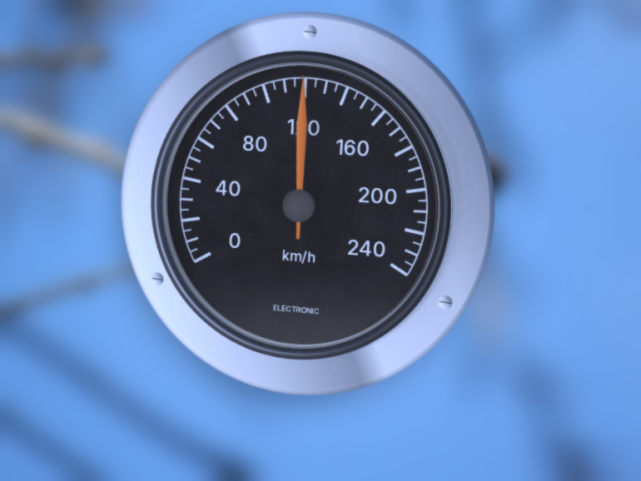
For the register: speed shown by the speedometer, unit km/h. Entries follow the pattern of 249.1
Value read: 120
